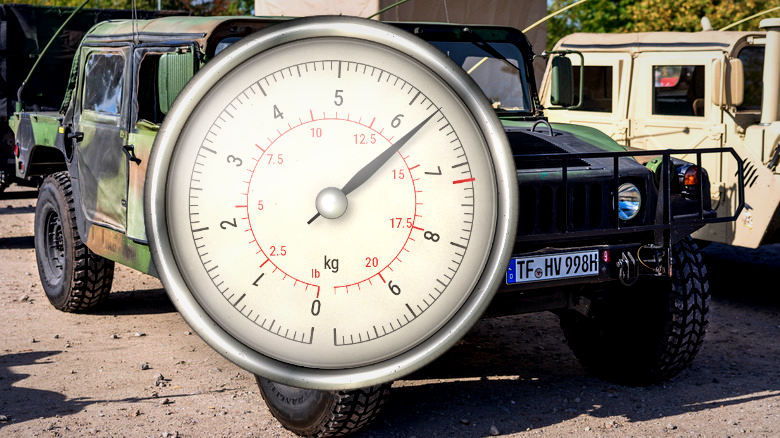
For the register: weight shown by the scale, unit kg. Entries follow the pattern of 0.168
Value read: 6.3
